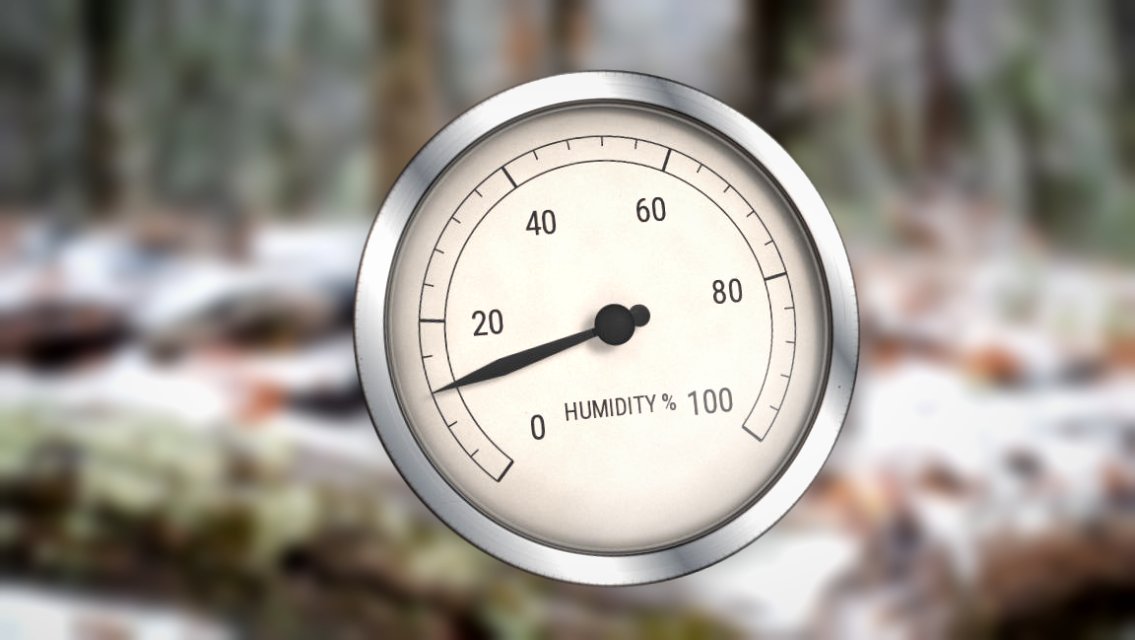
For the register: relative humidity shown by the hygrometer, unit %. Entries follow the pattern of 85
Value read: 12
